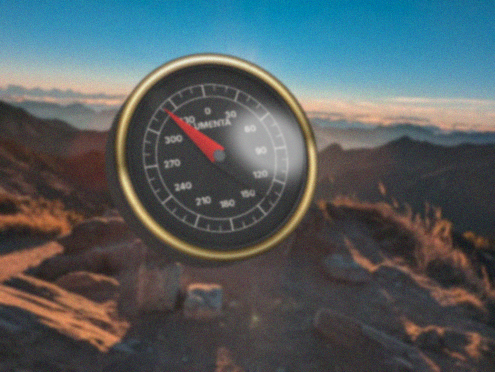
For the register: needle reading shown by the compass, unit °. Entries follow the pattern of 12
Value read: 320
